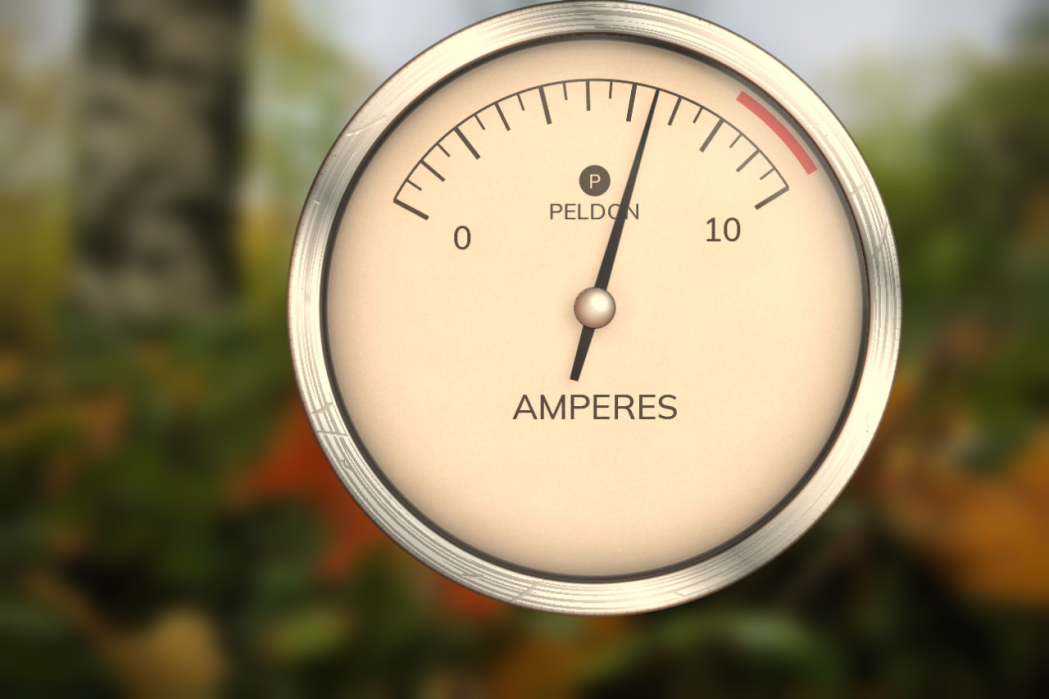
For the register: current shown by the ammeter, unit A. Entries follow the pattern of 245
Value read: 6.5
